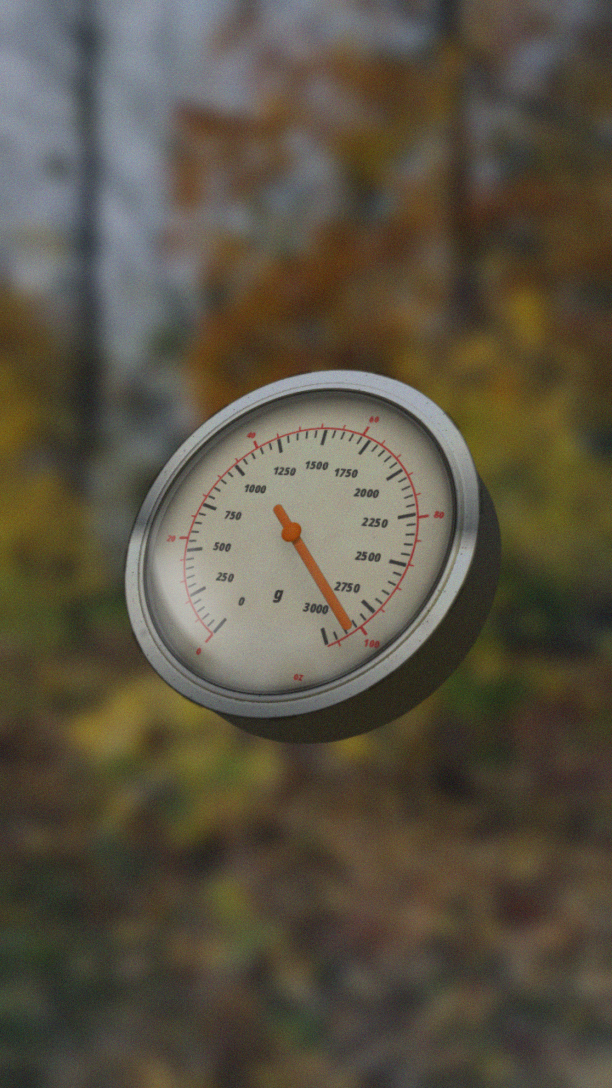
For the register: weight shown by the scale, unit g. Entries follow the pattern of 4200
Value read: 2875
